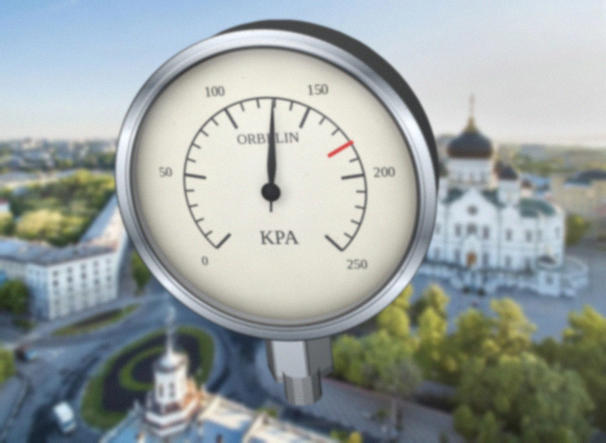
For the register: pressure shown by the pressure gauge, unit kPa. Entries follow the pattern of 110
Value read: 130
